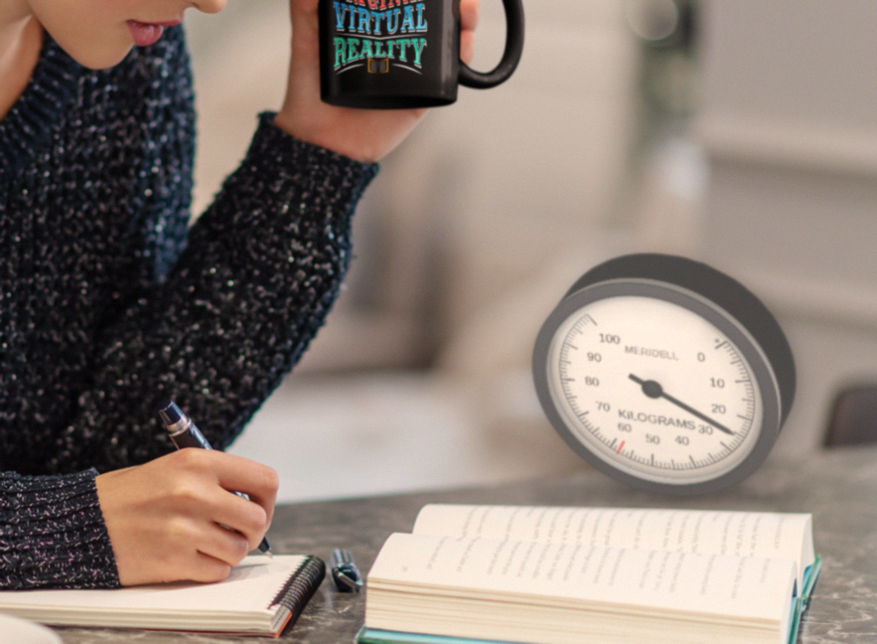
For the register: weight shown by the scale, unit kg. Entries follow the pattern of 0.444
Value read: 25
